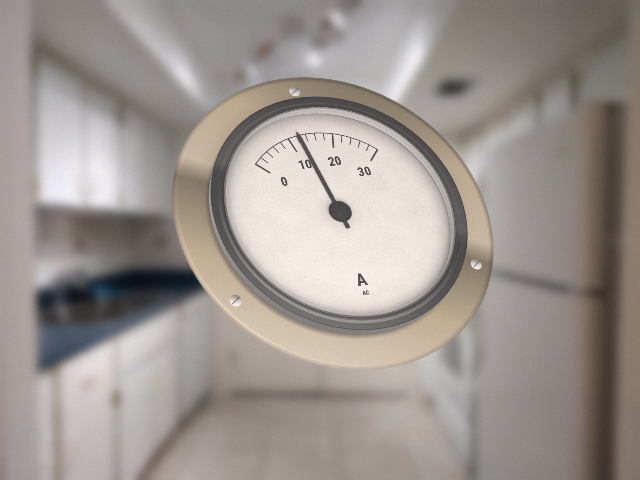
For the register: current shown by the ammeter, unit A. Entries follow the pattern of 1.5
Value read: 12
